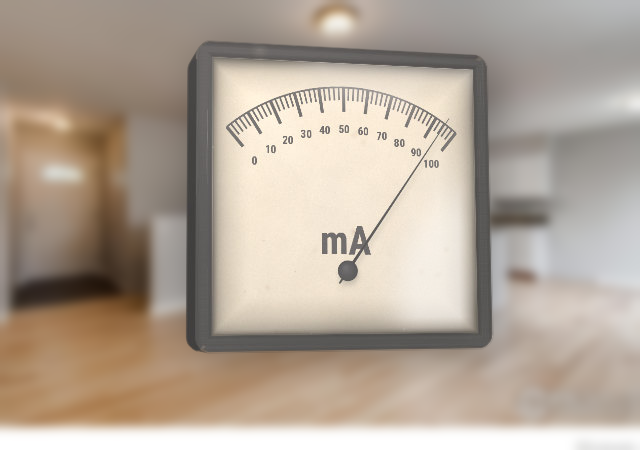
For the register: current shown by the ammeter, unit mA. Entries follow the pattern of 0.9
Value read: 94
